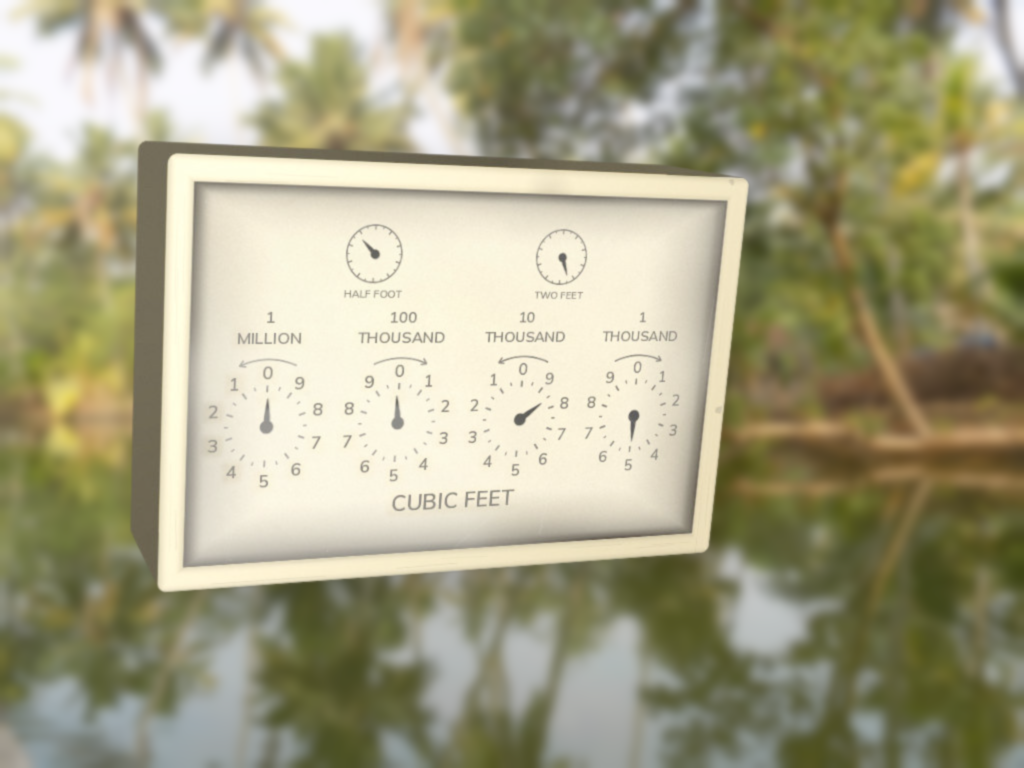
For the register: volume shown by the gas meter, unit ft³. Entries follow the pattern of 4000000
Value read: 998500
